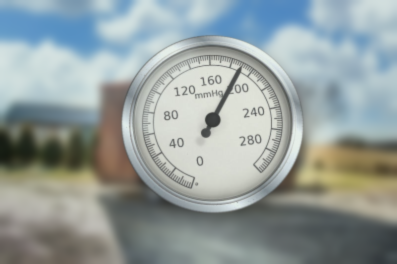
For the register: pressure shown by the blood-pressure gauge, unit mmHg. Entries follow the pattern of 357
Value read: 190
